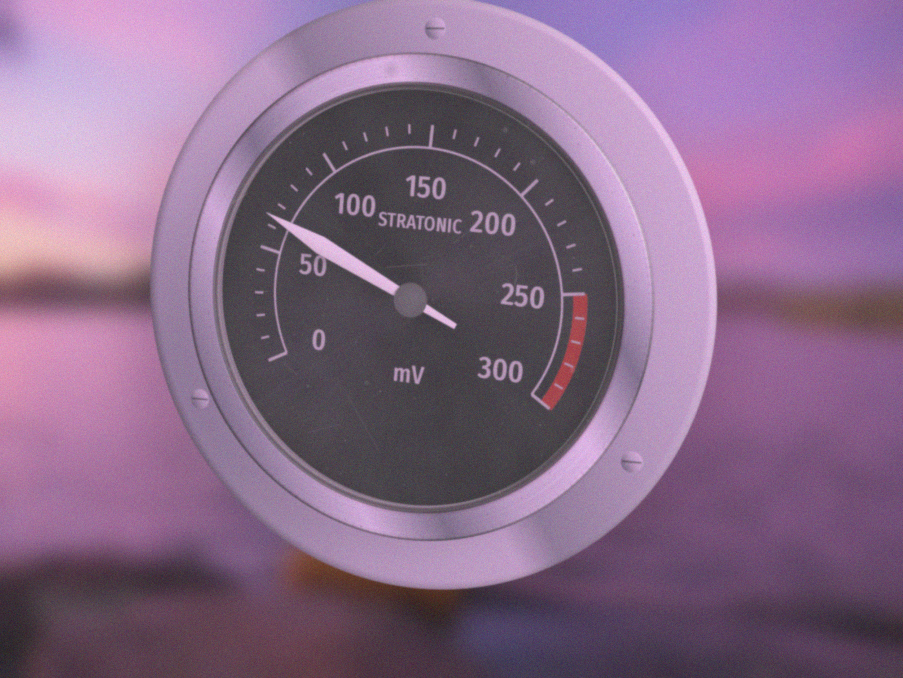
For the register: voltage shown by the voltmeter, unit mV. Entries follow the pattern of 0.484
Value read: 65
